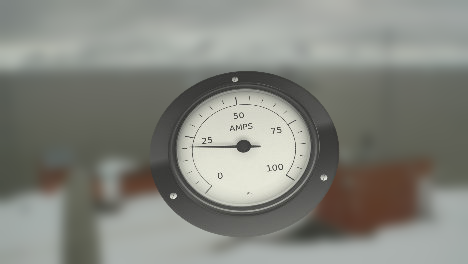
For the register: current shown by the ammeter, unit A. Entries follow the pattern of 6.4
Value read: 20
